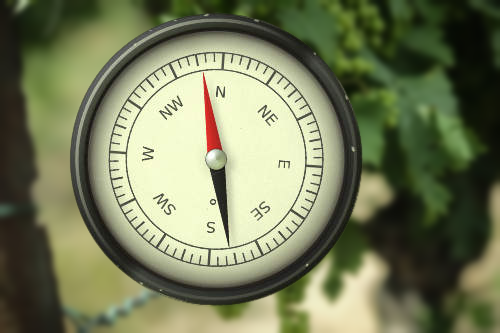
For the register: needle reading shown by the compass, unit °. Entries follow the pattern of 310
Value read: 347.5
